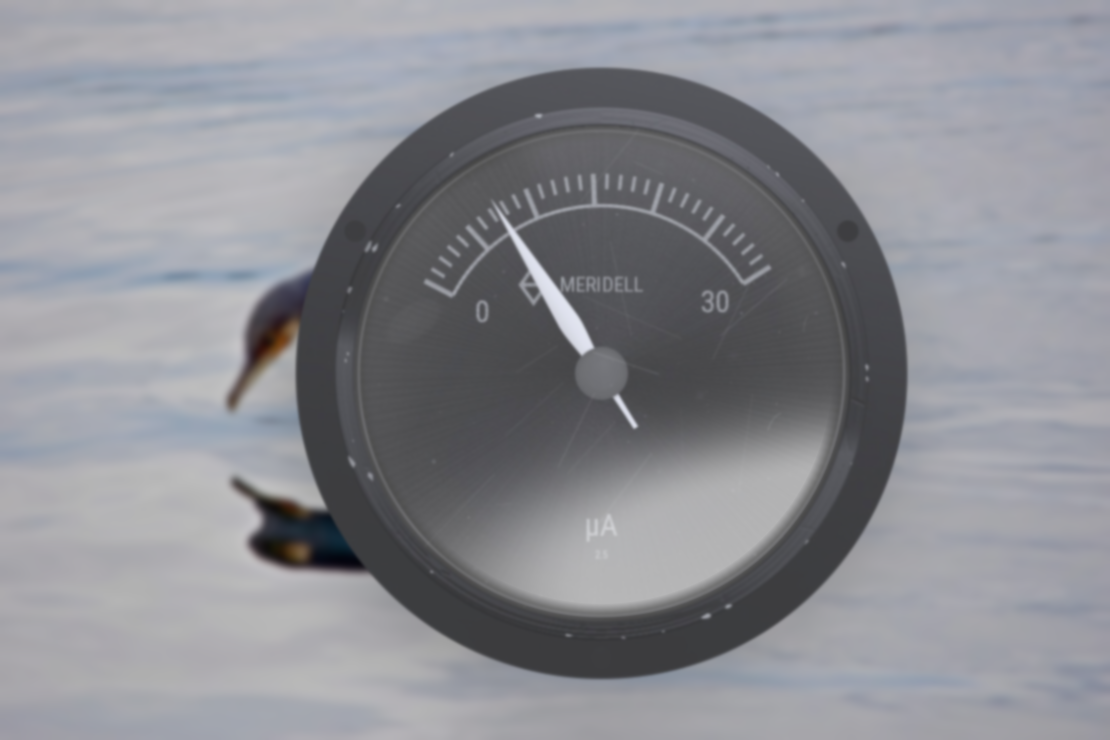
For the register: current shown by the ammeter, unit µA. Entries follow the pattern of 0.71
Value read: 7.5
